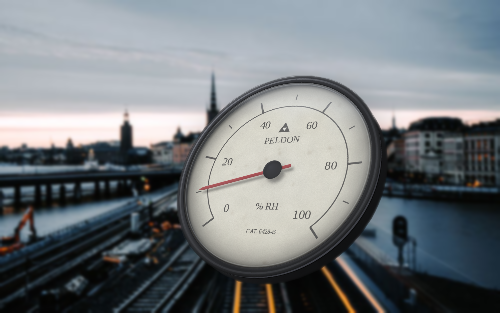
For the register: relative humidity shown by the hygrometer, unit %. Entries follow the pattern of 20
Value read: 10
